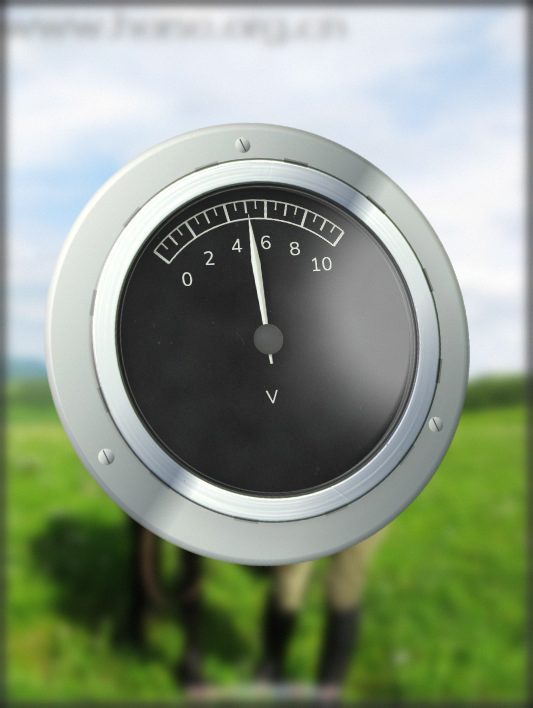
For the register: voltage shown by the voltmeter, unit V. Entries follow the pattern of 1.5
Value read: 5
